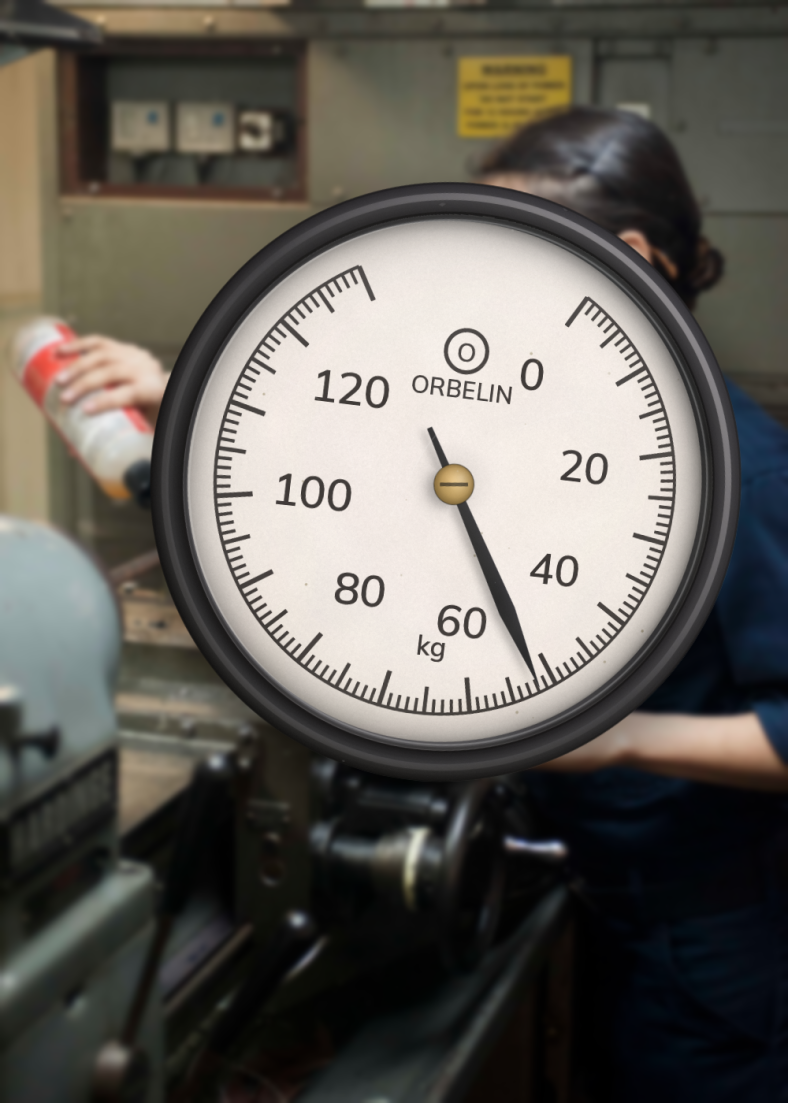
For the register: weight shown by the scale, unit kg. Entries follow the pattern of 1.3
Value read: 52
